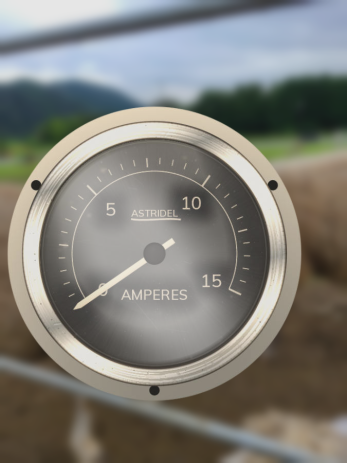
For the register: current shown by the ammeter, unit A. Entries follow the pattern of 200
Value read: 0
